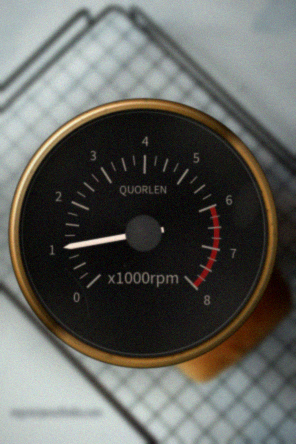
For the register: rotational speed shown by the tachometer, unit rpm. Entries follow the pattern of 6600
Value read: 1000
